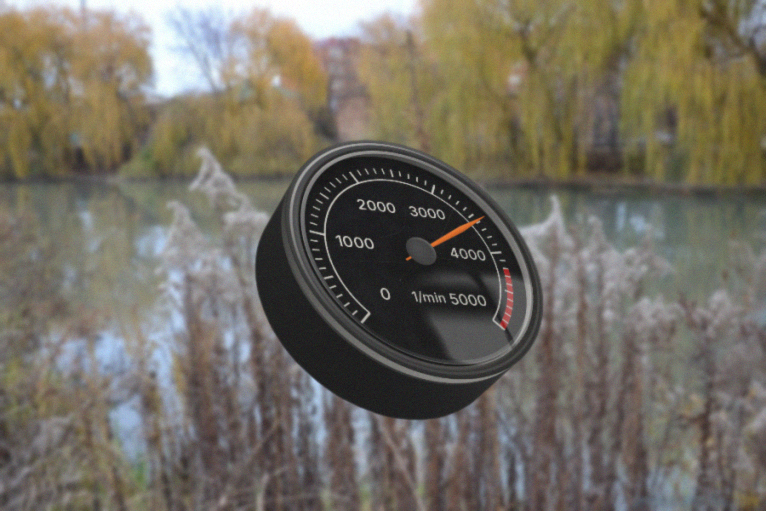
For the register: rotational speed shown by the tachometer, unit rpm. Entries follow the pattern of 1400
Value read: 3600
